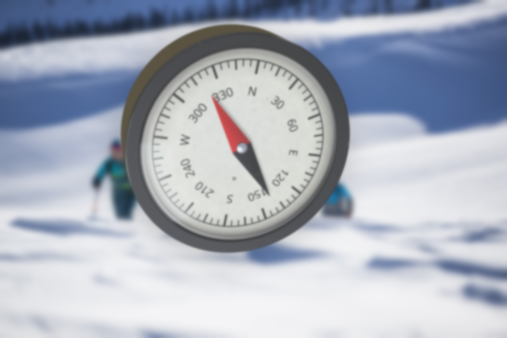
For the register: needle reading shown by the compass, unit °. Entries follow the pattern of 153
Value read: 320
